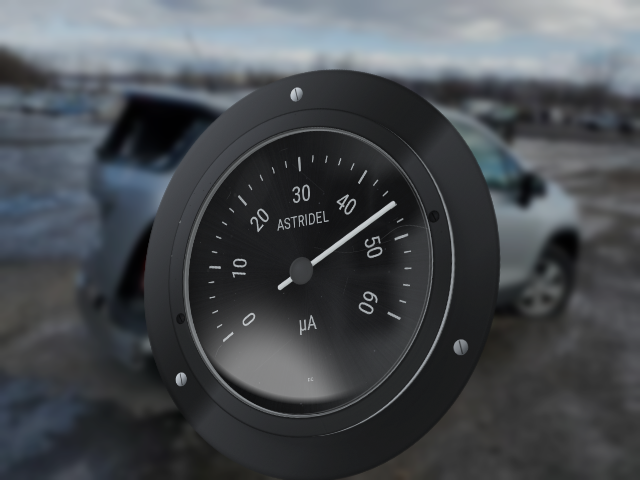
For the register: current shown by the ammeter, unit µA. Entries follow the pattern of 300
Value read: 46
